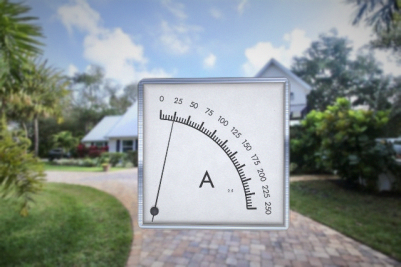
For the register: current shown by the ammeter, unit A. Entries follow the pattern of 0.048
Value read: 25
